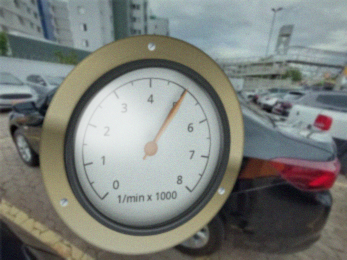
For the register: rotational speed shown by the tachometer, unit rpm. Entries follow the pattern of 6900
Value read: 5000
